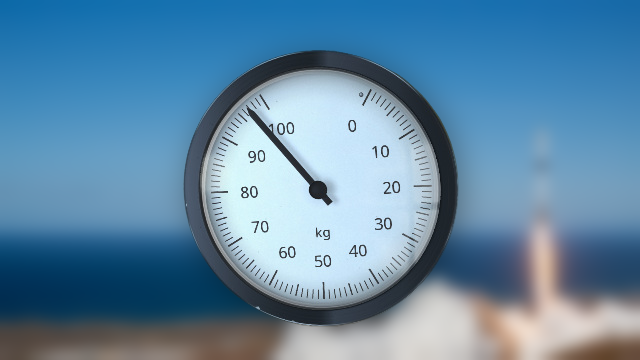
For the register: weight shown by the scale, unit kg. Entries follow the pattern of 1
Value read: 97
